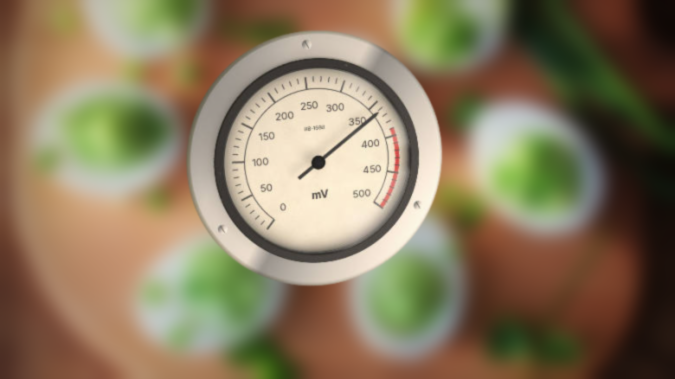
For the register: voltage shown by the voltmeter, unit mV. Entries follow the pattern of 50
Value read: 360
